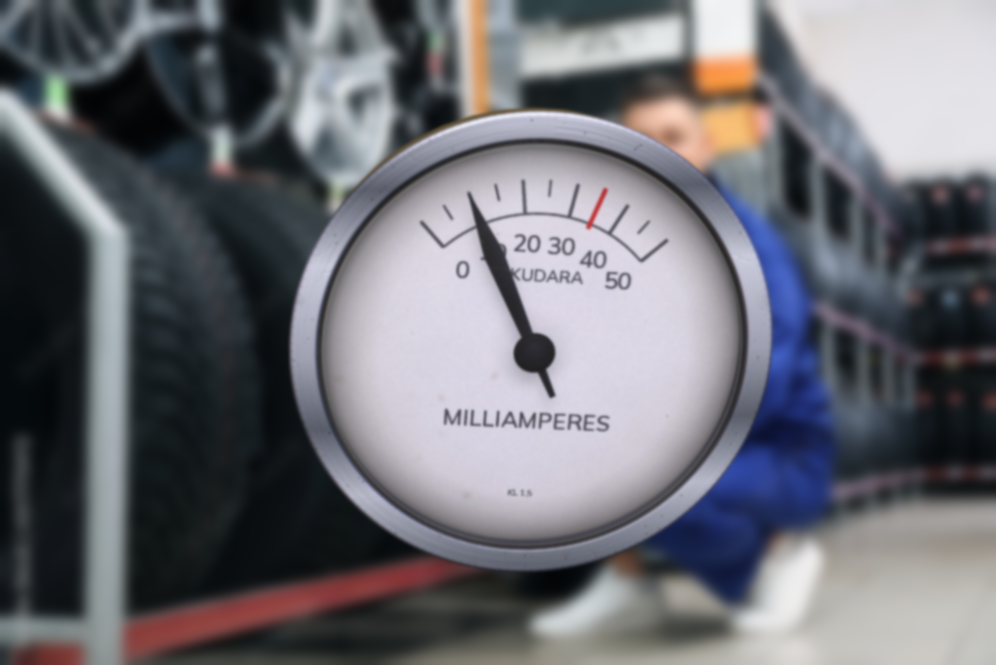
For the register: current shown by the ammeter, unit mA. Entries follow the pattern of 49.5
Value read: 10
